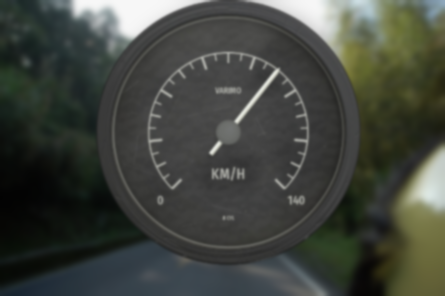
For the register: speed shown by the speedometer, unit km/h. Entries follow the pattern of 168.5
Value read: 90
